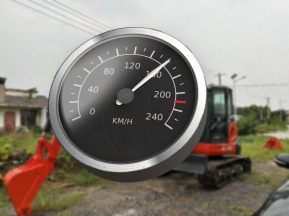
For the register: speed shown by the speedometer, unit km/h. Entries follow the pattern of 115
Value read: 160
